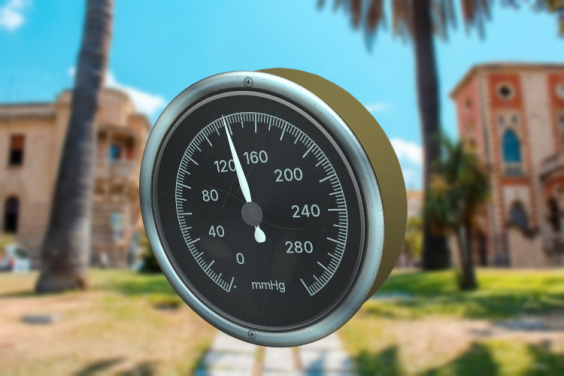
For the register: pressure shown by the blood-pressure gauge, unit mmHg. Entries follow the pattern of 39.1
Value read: 140
